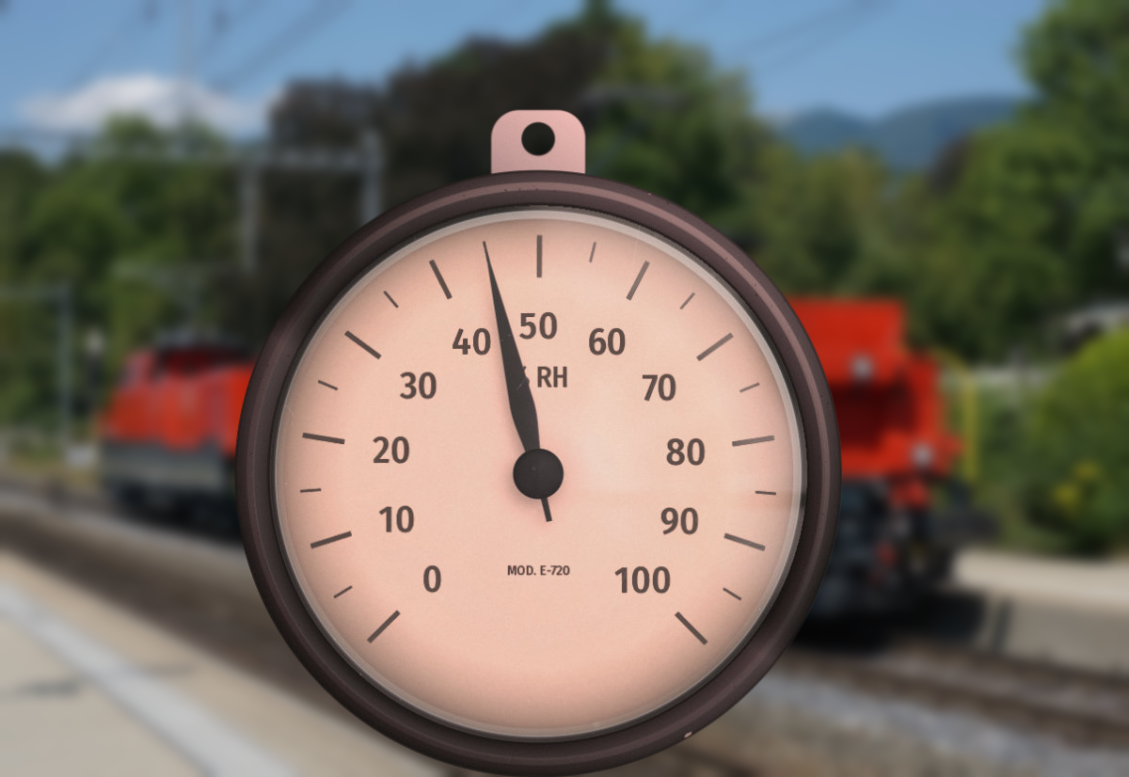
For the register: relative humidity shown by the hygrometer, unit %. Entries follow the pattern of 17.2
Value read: 45
